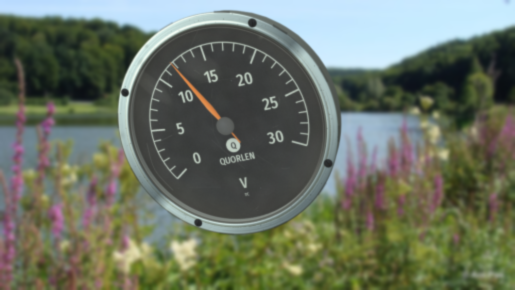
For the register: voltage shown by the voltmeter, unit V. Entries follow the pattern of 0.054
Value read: 12
